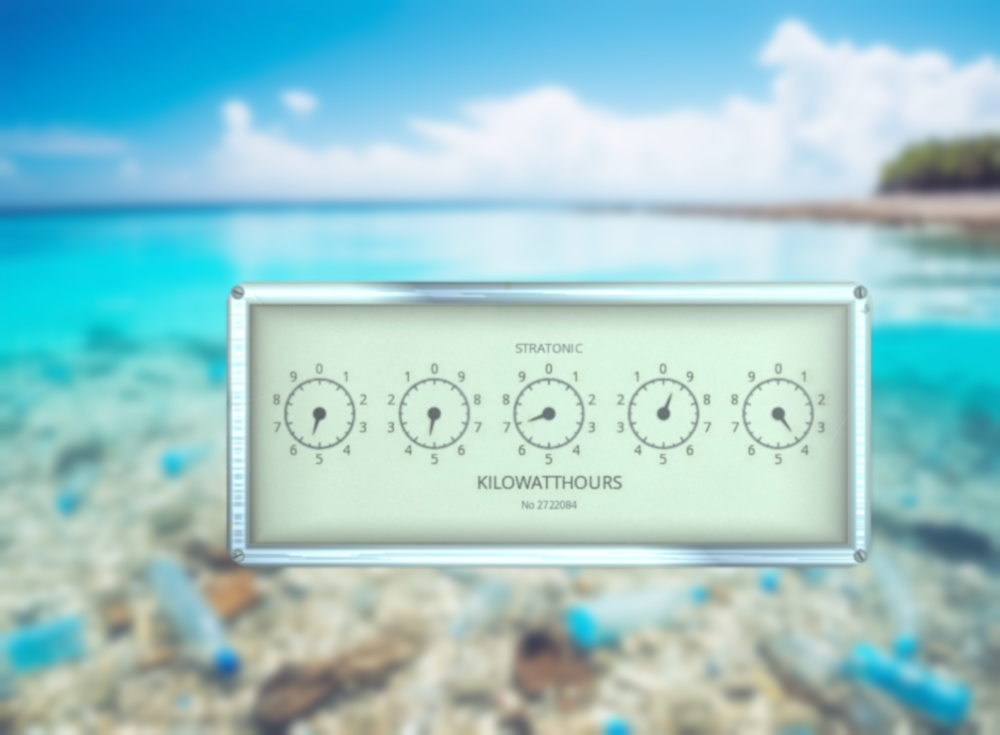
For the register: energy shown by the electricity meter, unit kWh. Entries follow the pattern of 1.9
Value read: 54694
